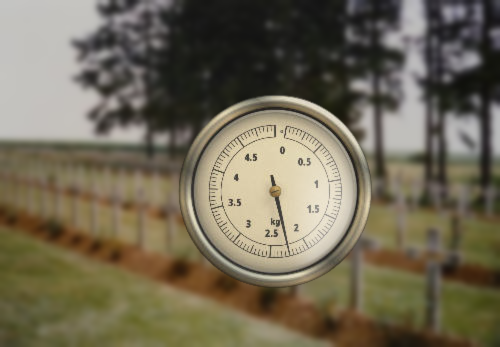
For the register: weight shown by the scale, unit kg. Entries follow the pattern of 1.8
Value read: 2.25
